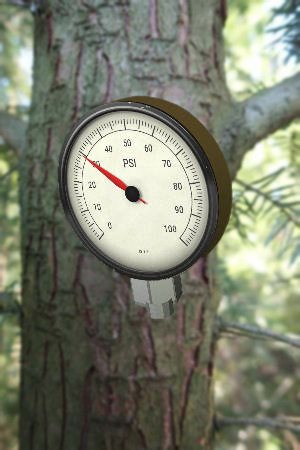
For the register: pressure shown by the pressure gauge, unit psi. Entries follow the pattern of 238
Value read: 30
